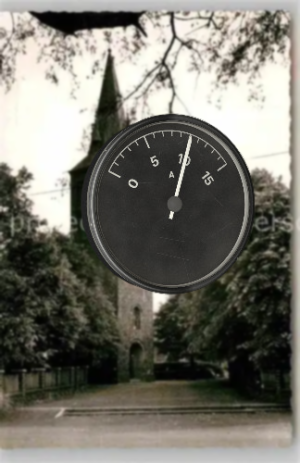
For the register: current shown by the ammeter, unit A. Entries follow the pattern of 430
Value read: 10
